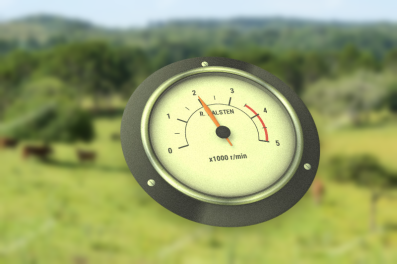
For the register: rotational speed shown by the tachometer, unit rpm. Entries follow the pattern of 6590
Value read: 2000
